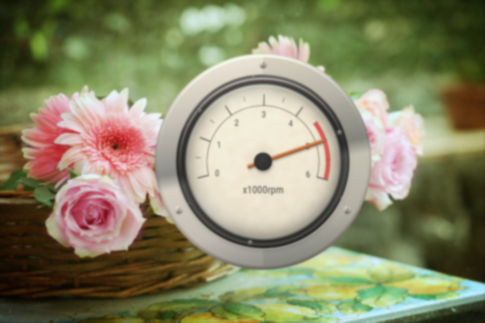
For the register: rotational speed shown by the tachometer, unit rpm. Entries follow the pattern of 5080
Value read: 5000
